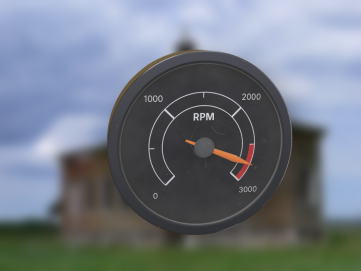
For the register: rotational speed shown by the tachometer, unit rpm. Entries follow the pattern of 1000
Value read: 2750
